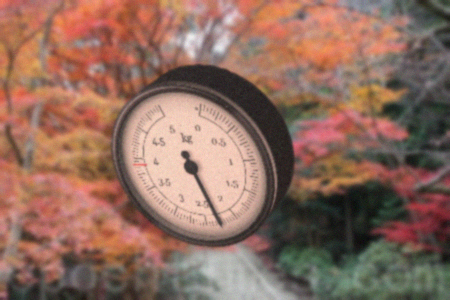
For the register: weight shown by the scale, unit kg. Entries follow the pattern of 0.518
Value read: 2.25
